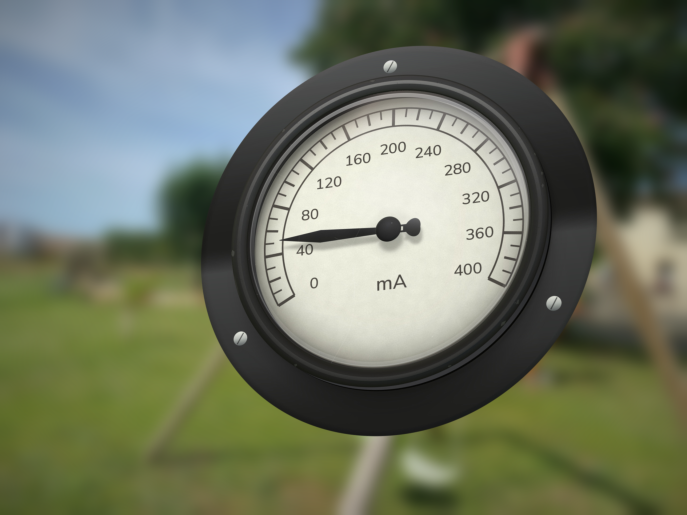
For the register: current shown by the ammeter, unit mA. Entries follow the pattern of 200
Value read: 50
